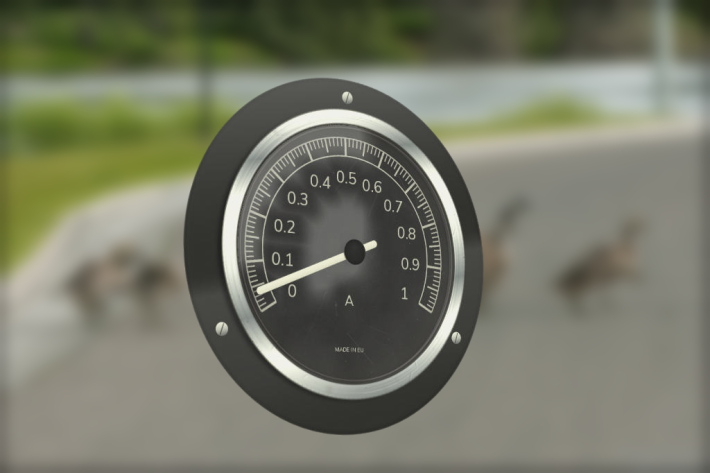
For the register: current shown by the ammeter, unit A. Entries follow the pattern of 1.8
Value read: 0.04
